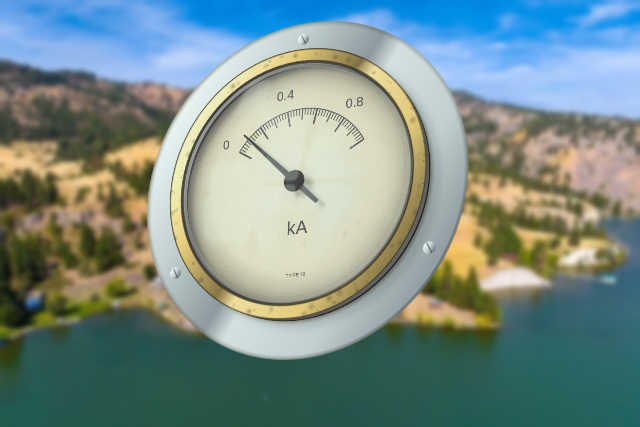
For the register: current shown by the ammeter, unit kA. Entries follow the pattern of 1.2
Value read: 0.1
